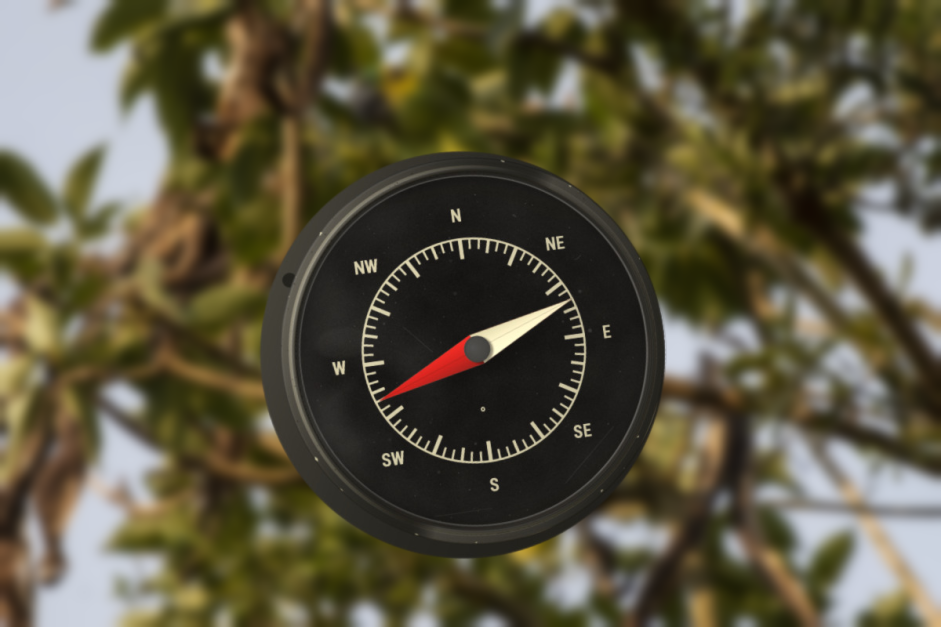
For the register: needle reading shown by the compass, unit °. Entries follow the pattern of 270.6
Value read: 250
